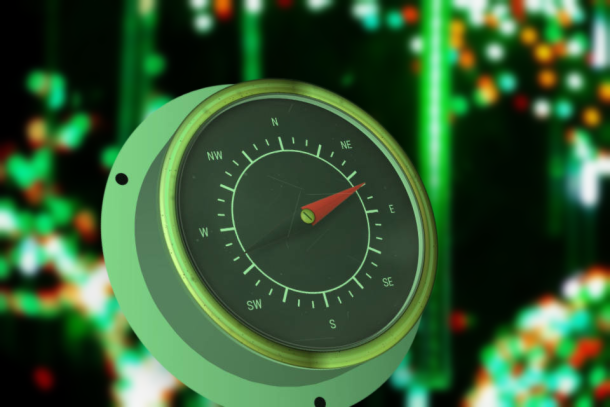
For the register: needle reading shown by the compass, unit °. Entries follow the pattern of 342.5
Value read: 70
